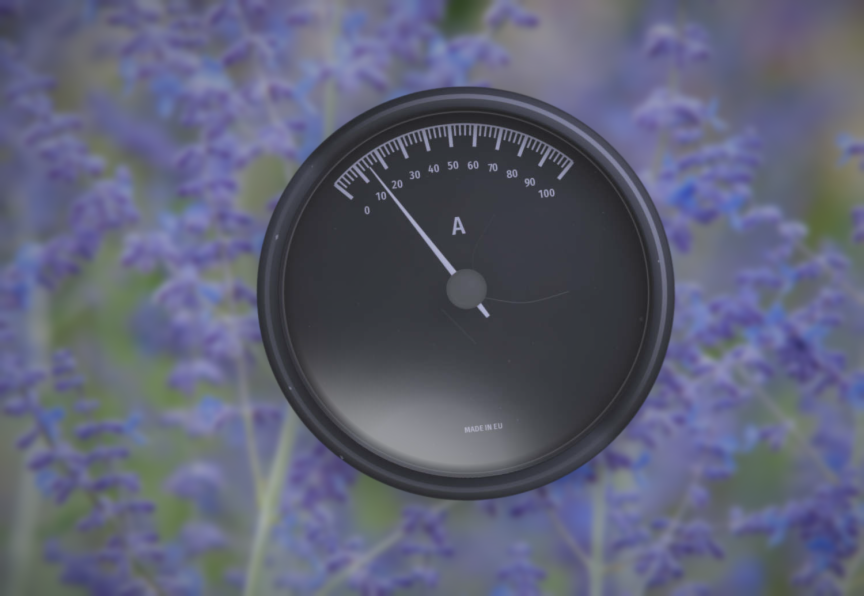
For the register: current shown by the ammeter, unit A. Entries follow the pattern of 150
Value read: 14
